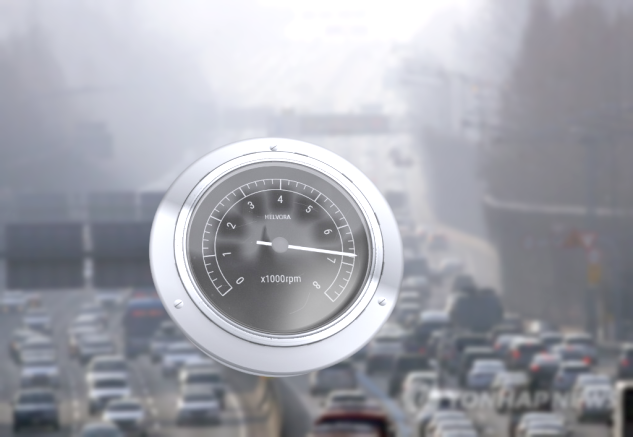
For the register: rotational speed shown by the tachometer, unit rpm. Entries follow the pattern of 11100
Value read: 6800
